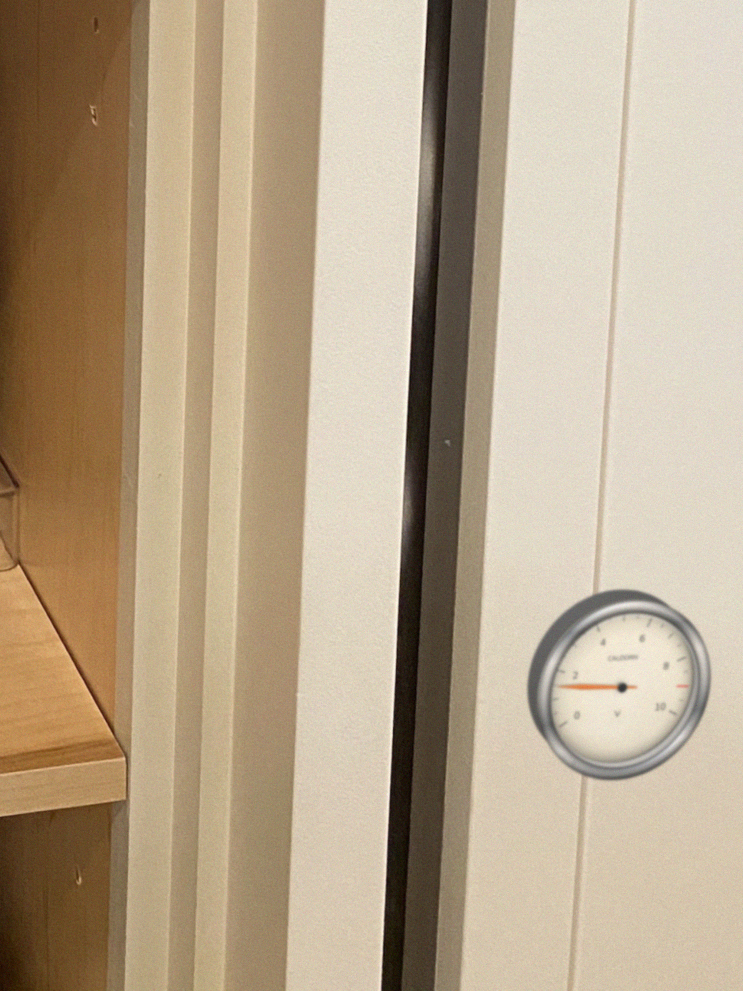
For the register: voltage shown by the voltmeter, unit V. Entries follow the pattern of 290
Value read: 1.5
